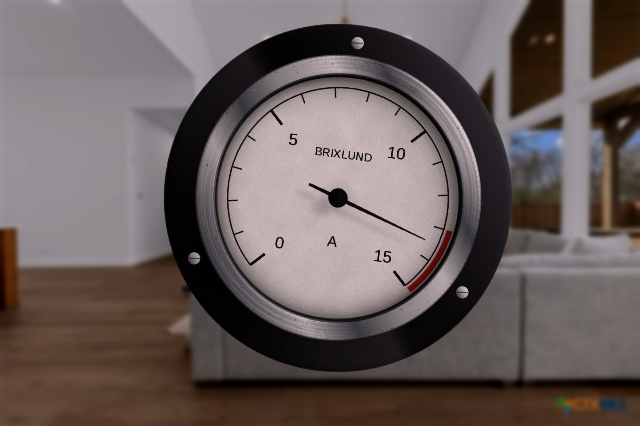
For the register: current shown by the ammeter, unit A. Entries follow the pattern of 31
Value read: 13.5
